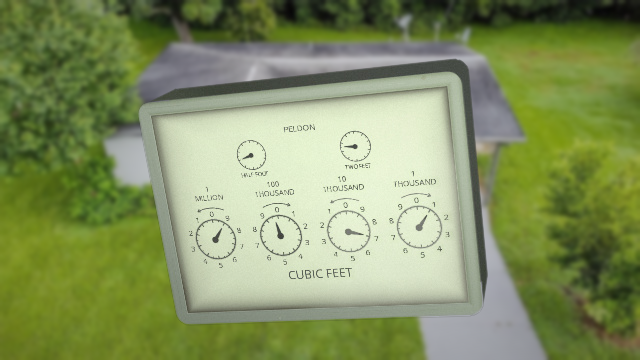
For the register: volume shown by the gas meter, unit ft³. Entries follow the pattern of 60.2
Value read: 897100
